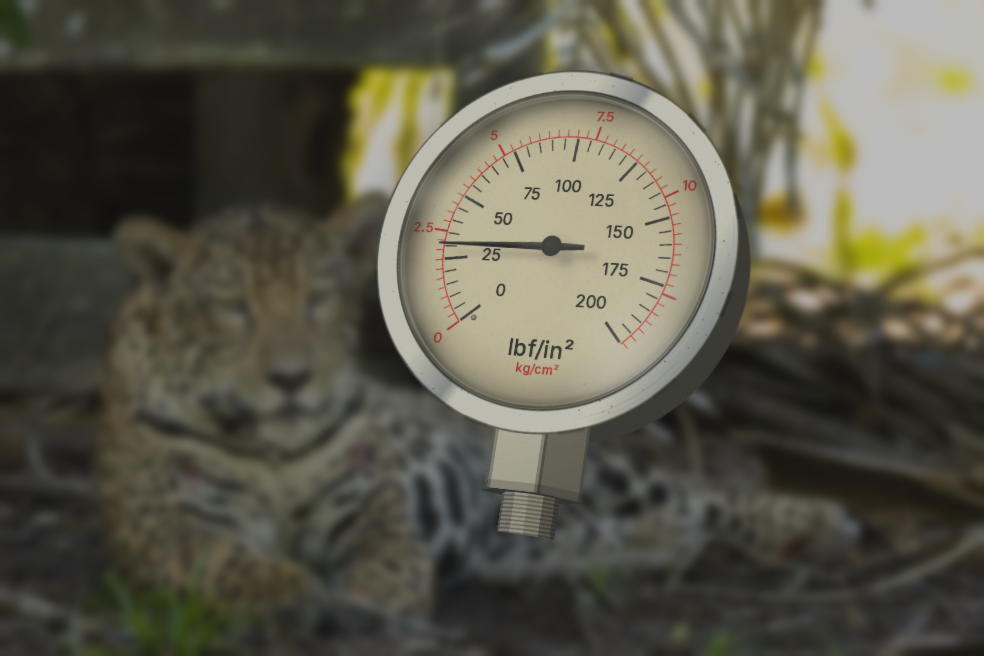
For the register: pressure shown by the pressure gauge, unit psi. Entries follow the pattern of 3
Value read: 30
